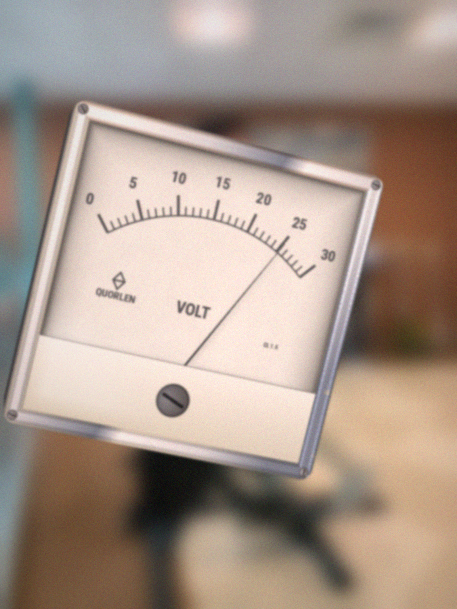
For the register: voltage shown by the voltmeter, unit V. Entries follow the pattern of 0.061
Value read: 25
